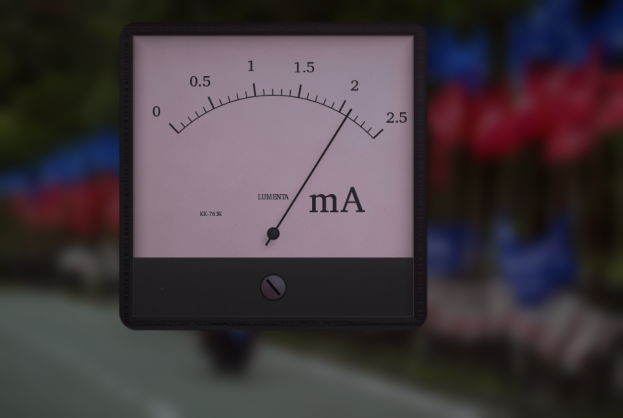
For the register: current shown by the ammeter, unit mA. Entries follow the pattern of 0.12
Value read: 2.1
